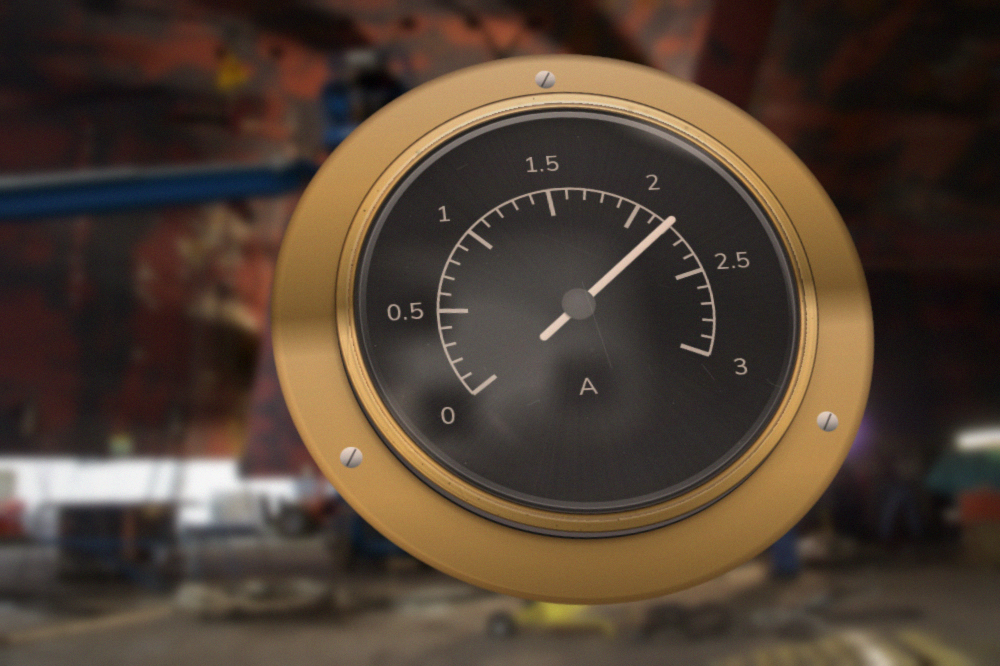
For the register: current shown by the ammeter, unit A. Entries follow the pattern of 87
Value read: 2.2
